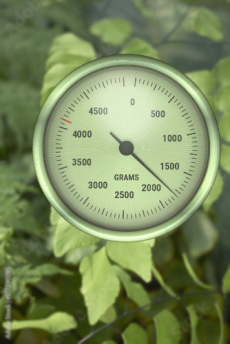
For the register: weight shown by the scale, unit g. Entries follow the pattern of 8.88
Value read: 1800
